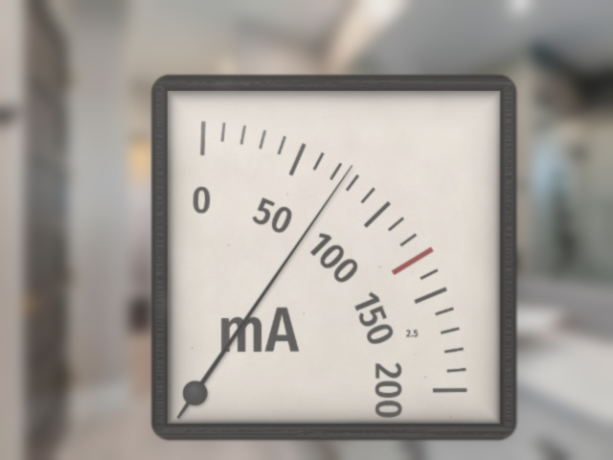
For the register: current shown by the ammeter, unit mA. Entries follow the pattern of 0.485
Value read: 75
